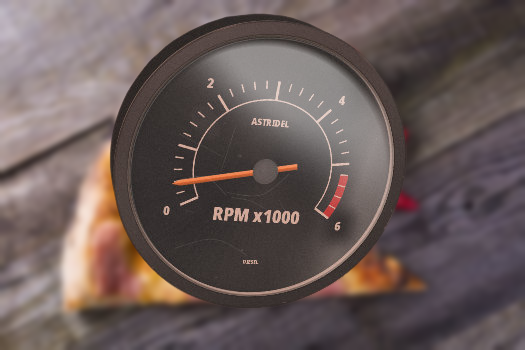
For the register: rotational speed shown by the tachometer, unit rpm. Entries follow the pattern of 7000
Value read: 400
